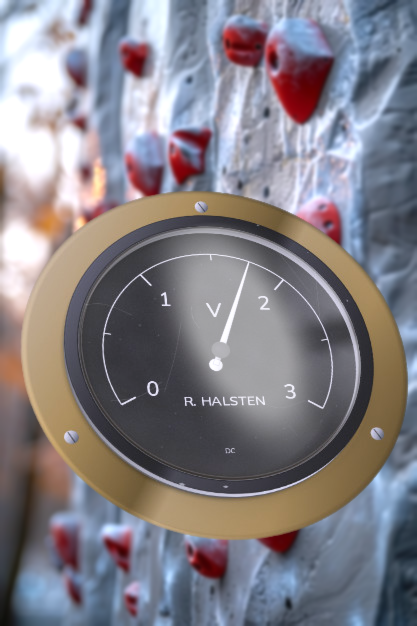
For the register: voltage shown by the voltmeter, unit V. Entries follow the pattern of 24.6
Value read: 1.75
